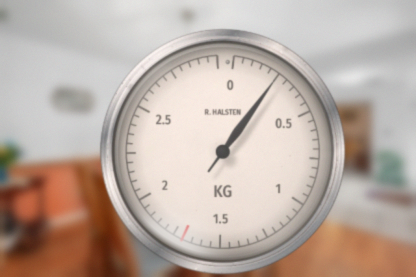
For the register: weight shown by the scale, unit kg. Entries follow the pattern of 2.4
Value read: 0.25
